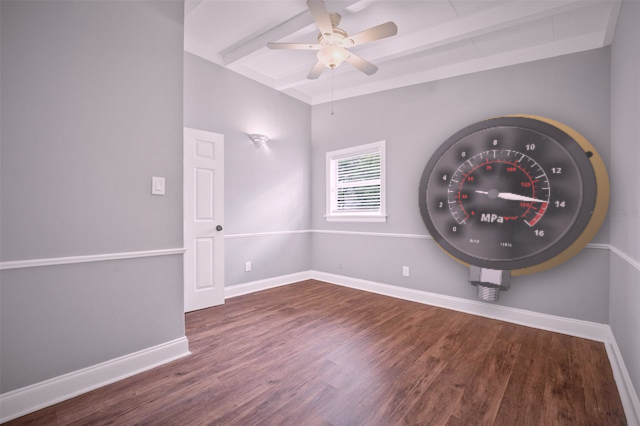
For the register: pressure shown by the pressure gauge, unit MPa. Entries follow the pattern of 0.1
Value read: 14
